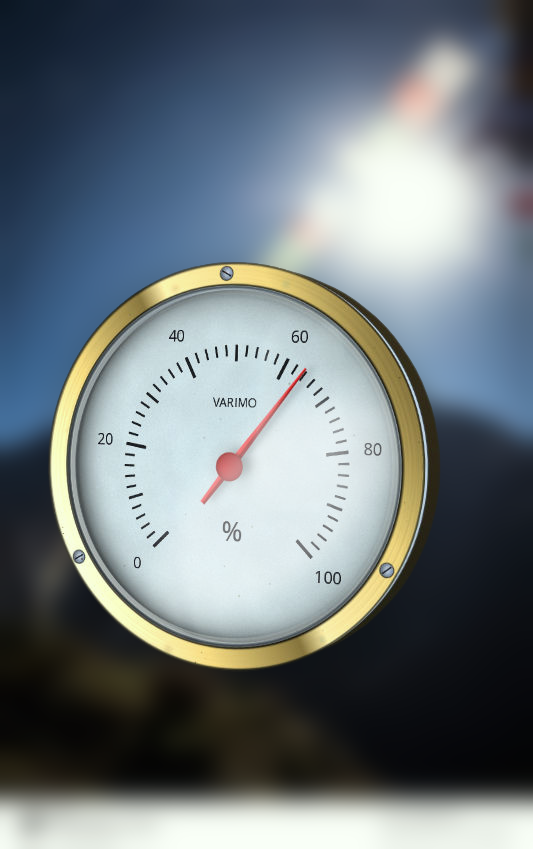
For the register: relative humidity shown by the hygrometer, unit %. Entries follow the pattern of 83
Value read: 64
